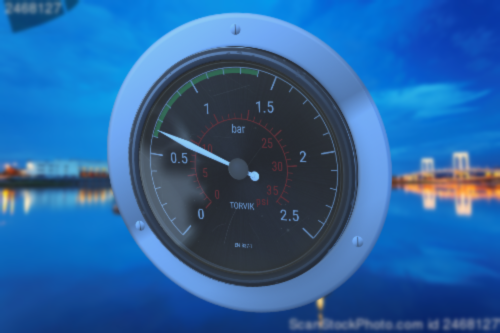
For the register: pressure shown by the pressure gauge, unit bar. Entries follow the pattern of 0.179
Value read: 0.65
